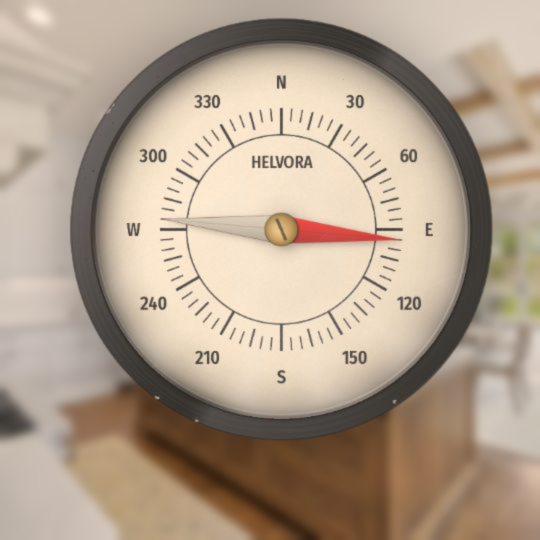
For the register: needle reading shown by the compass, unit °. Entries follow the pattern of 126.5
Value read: 95
